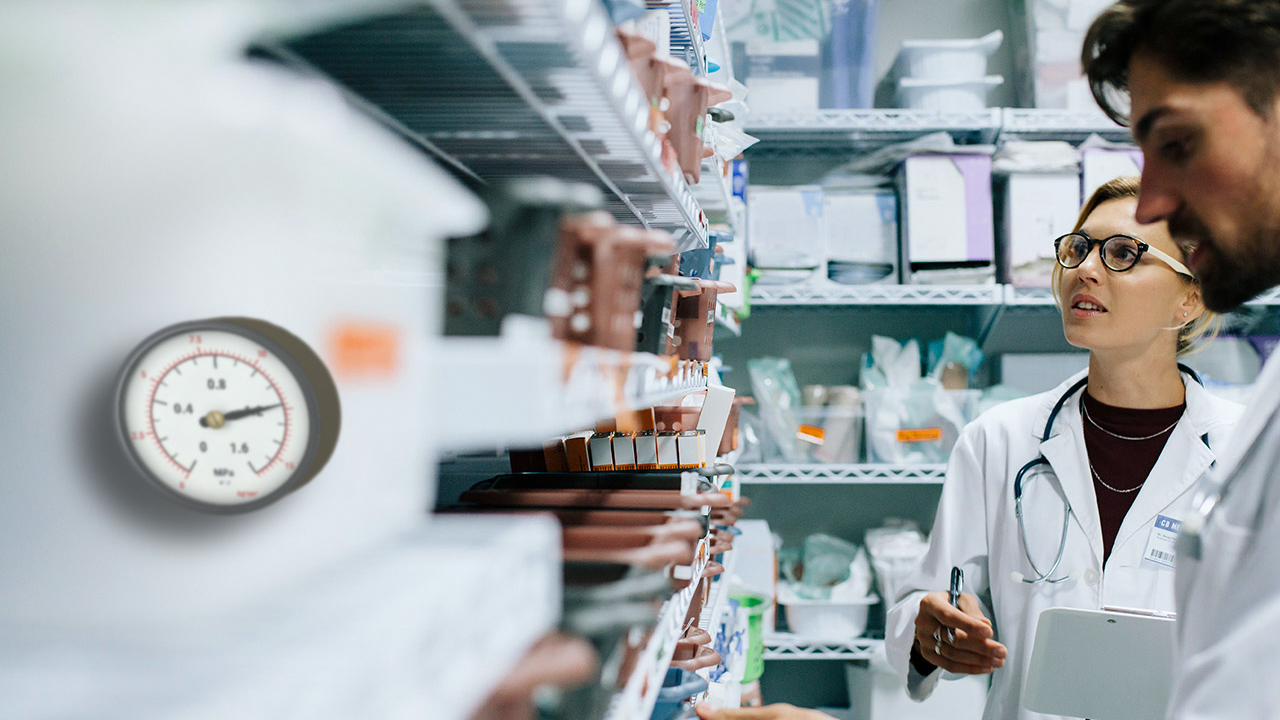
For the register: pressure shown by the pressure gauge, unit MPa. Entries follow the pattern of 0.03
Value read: 1.2
